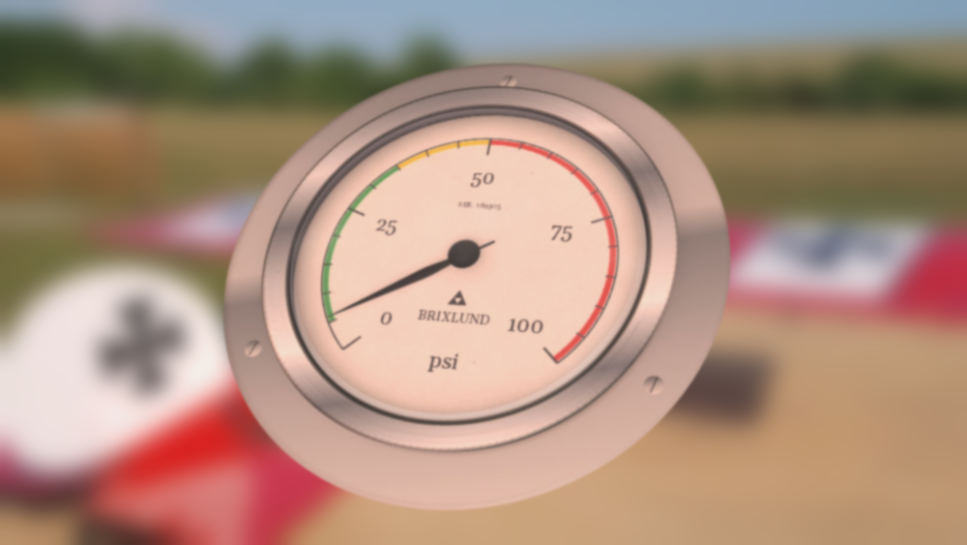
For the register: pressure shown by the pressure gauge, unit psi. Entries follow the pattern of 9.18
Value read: 5
